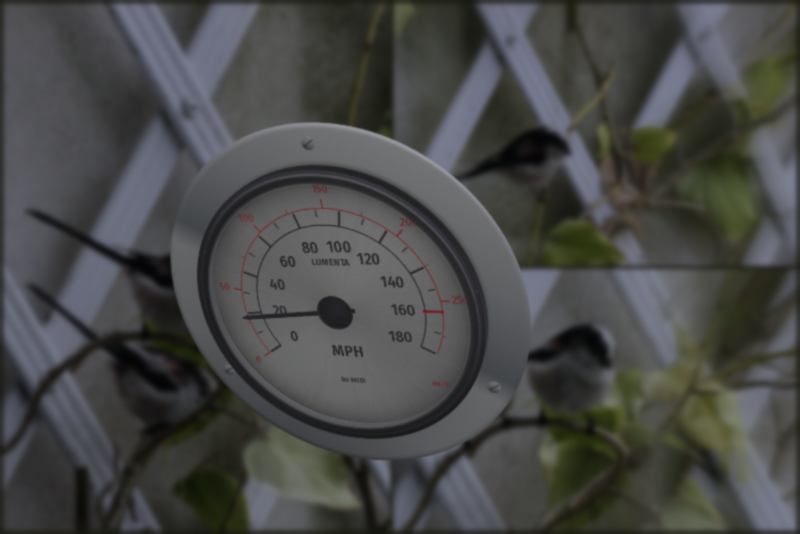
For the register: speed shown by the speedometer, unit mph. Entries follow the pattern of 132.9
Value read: 20
